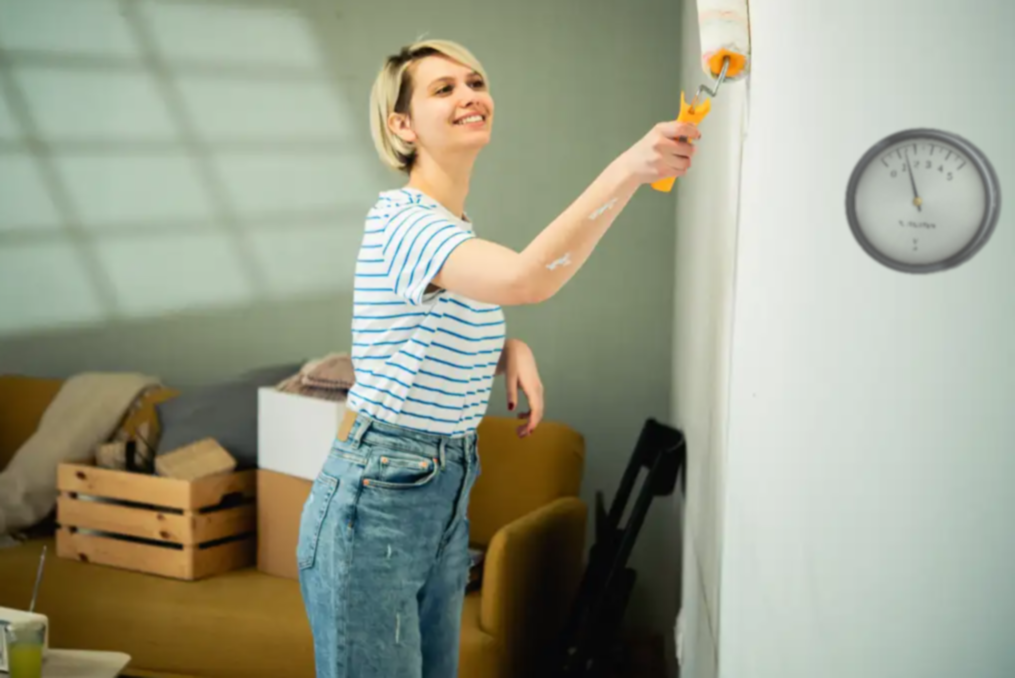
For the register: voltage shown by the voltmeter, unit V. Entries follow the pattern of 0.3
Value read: 1.5
